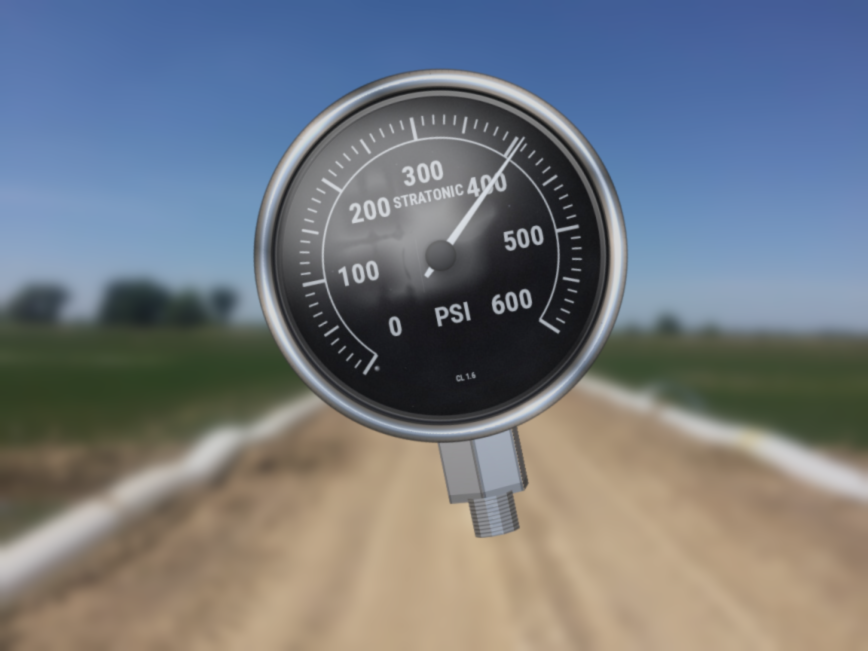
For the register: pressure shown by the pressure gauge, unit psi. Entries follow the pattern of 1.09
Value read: 405
